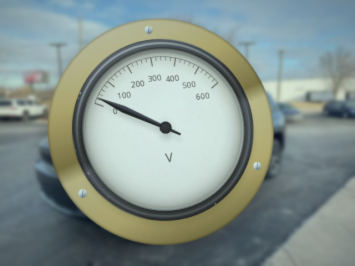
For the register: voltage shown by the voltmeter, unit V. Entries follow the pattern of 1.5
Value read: 20
